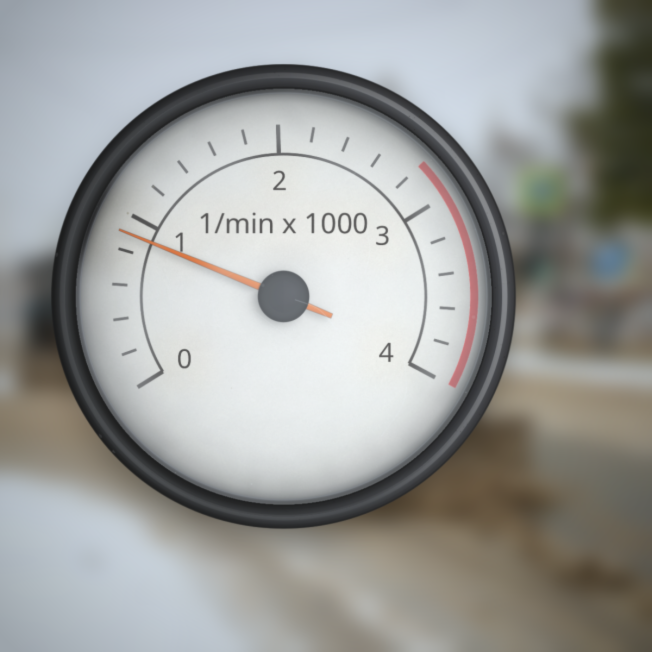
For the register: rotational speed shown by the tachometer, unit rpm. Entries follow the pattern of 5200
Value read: 900
